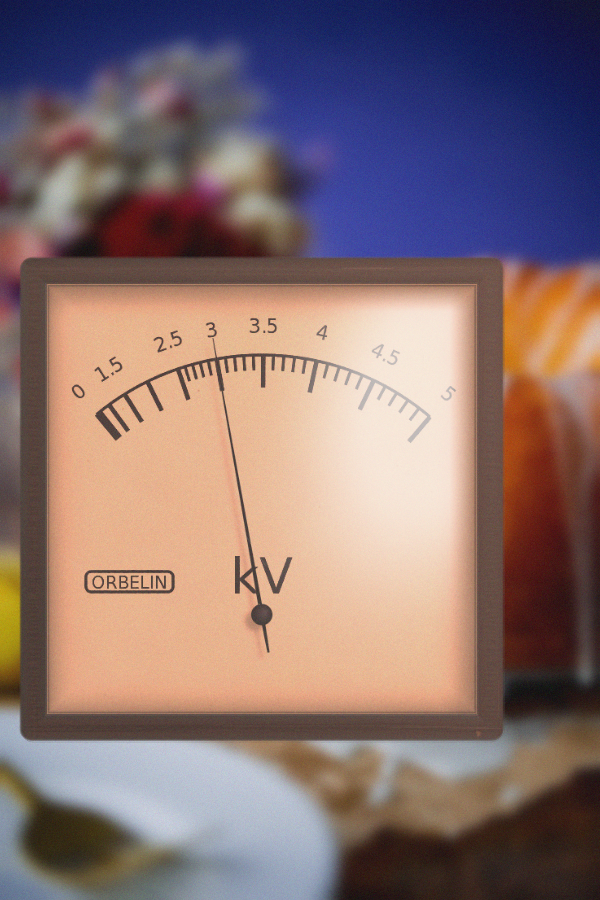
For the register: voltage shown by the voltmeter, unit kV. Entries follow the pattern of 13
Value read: 3
